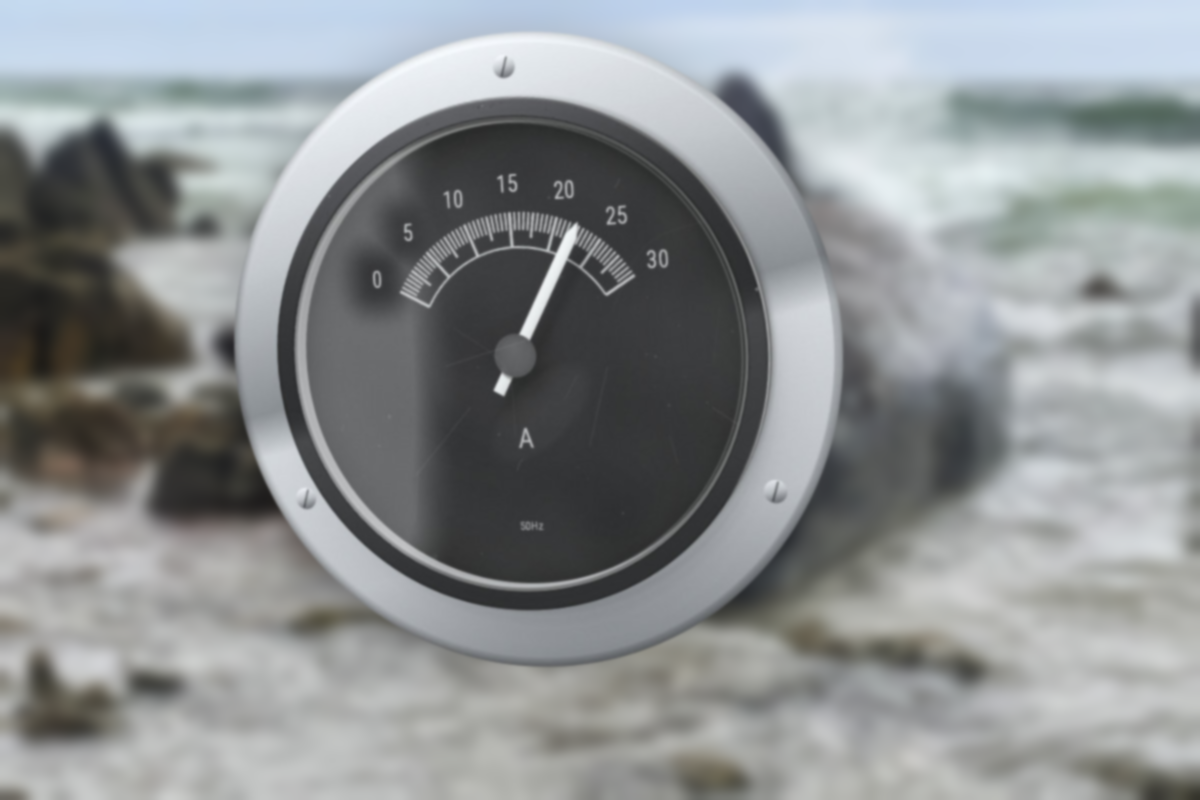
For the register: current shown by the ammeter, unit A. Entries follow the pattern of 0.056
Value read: 22.5
